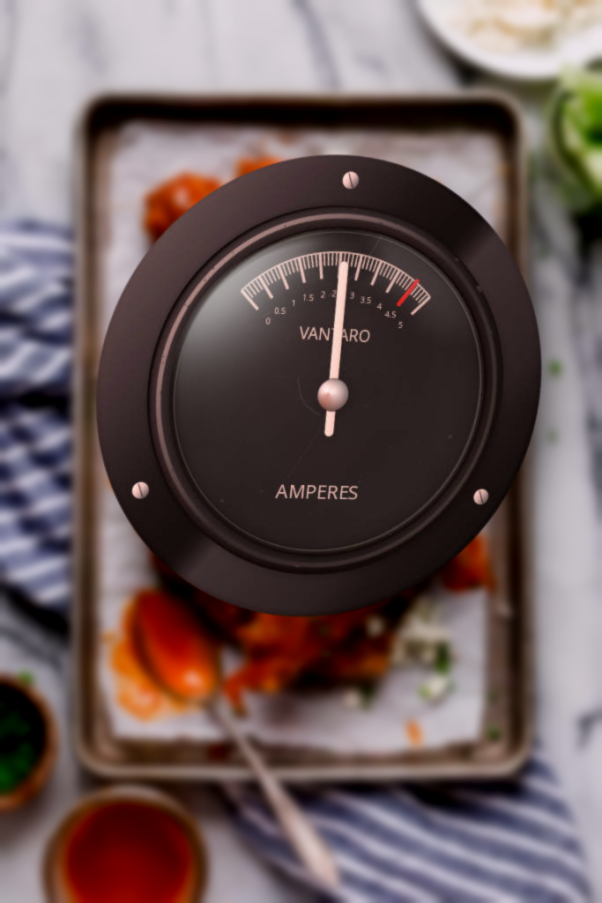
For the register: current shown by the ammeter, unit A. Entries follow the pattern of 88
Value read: 2.5
